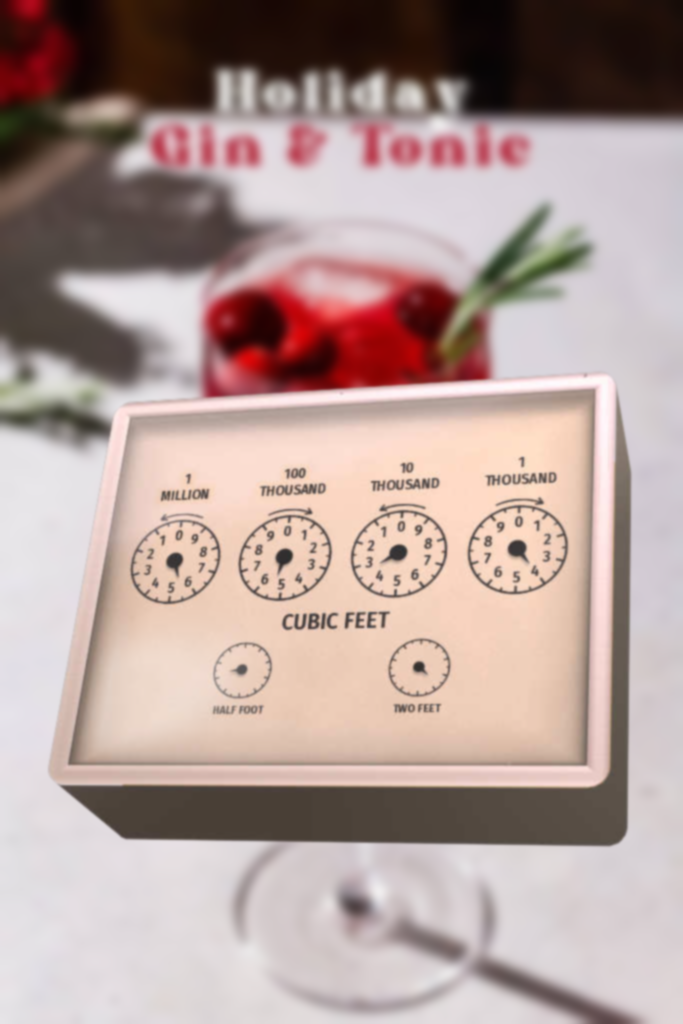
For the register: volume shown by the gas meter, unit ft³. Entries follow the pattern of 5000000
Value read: 553400
